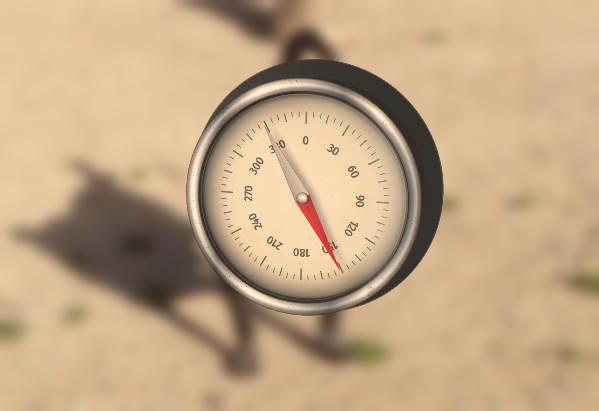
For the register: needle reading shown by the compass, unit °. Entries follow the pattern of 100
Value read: 150
